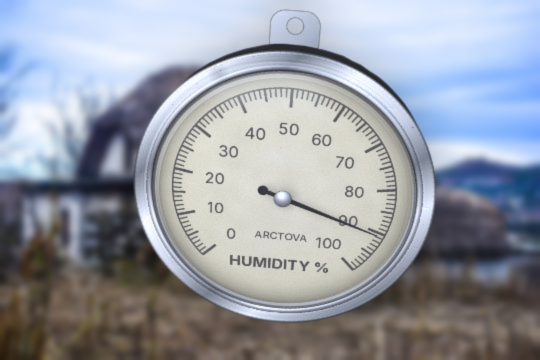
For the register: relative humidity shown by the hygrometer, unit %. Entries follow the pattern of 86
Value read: 90
